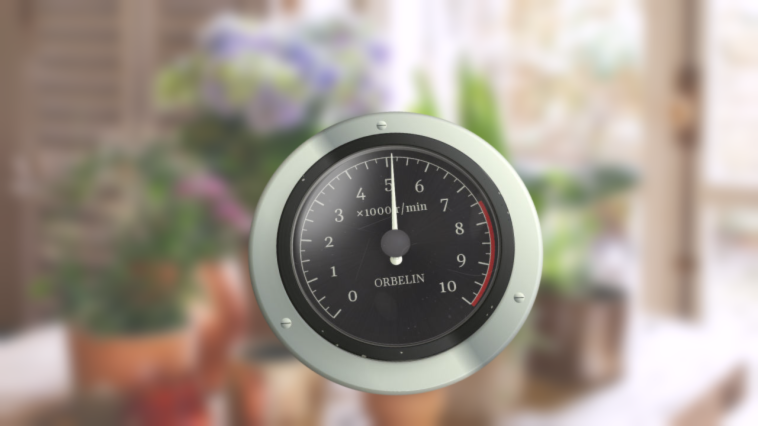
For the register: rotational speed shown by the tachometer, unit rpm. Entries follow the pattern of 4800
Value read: 5125
